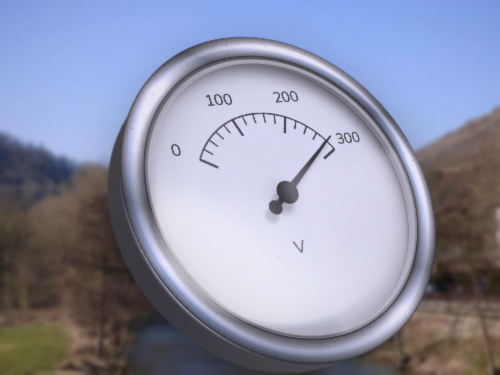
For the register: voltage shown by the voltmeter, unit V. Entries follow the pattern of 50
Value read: 280
